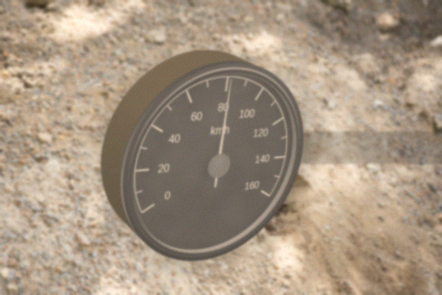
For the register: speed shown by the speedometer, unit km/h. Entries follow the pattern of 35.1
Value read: 80
